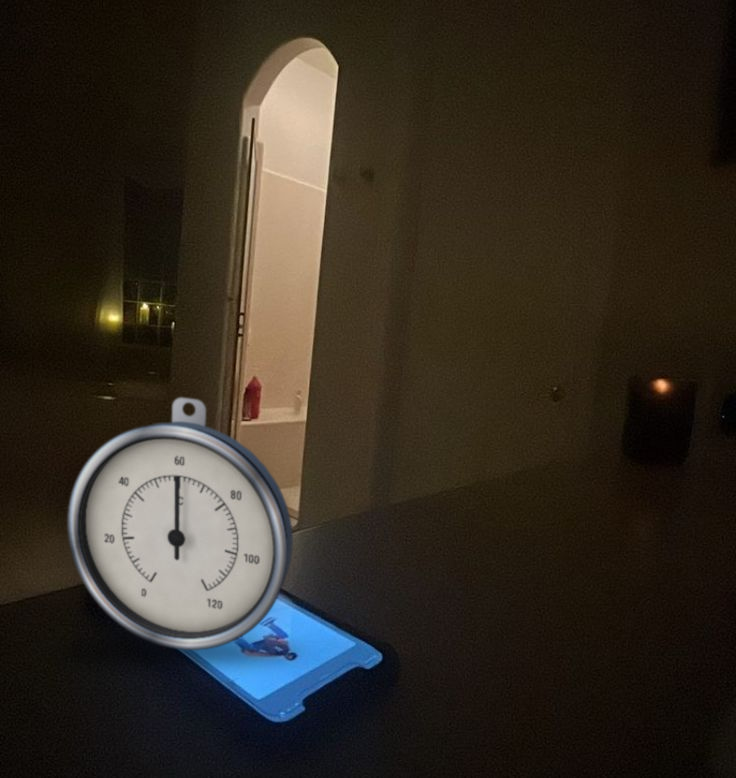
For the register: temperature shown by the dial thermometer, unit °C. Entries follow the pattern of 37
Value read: 60
